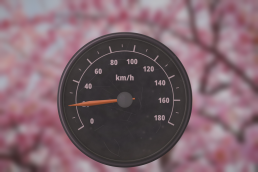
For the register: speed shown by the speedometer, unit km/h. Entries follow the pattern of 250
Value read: 20
